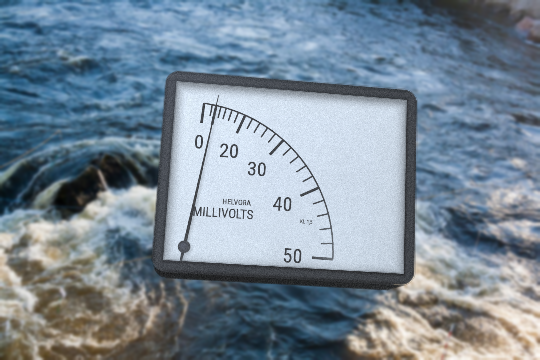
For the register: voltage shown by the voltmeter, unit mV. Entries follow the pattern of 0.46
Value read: 10
